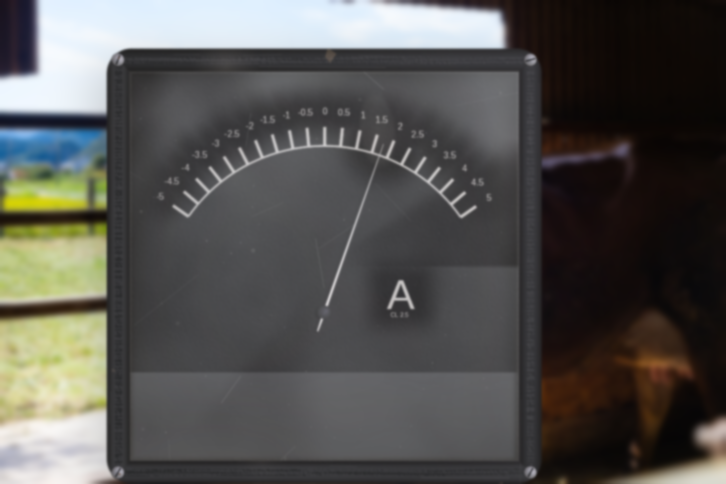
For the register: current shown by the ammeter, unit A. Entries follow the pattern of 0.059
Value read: 1.75
